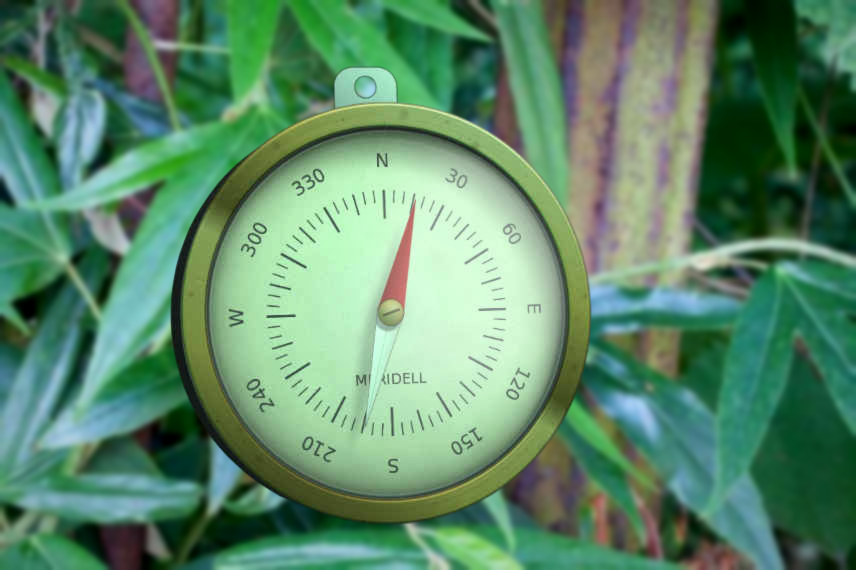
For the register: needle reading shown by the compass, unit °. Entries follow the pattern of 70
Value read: 15
